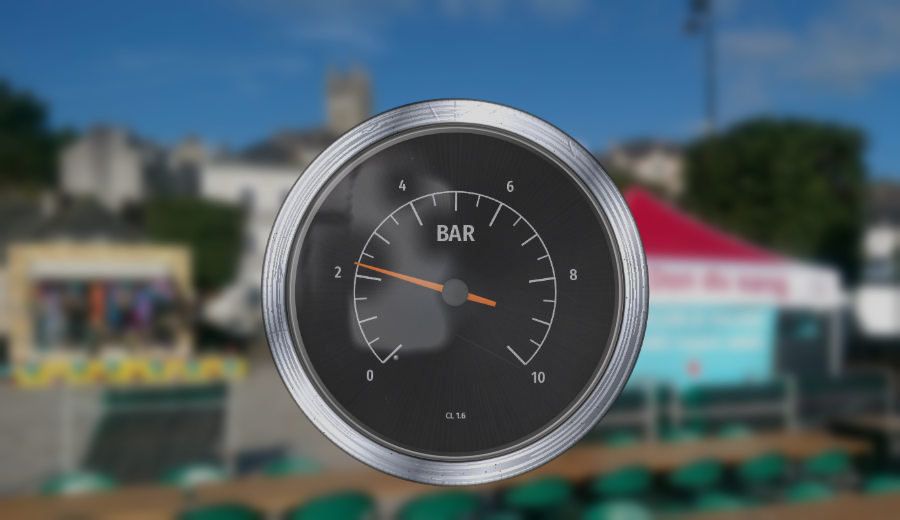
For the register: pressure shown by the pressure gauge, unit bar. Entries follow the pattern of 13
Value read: 2.25
